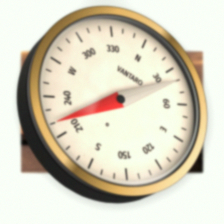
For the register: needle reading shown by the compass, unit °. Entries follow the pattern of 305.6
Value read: 220
